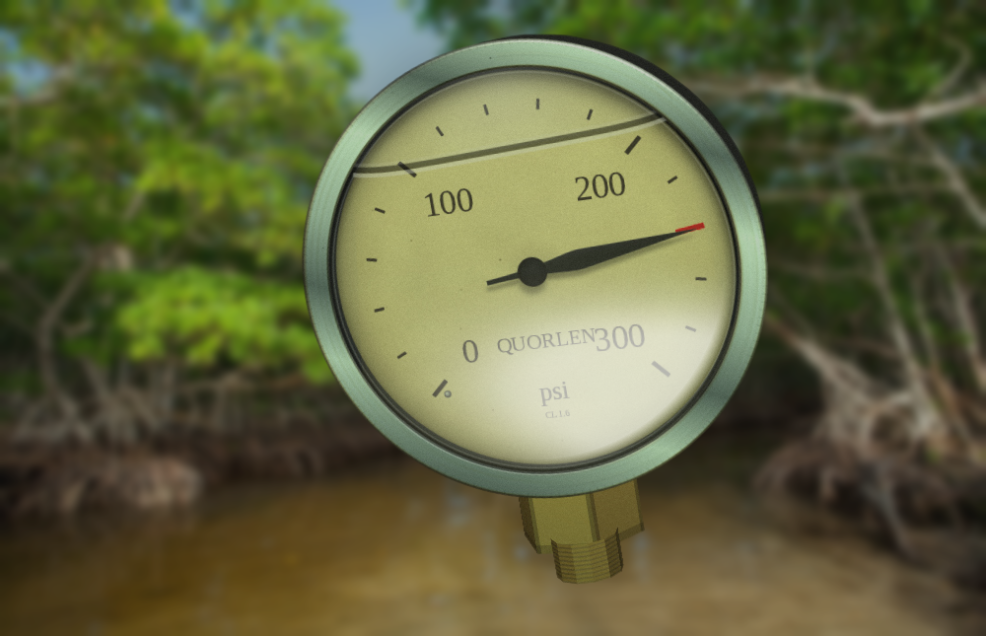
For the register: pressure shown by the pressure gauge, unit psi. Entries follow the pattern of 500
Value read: 240
